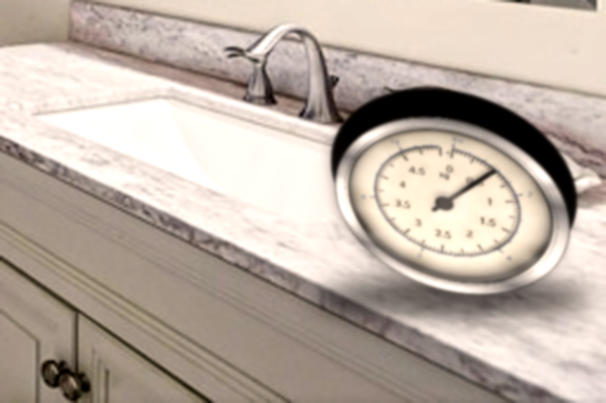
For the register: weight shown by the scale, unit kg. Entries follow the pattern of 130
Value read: 0.5
